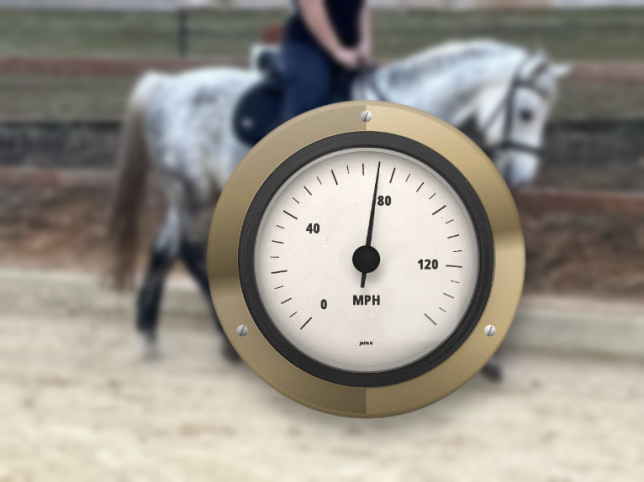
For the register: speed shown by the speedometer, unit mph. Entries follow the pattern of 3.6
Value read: 75
